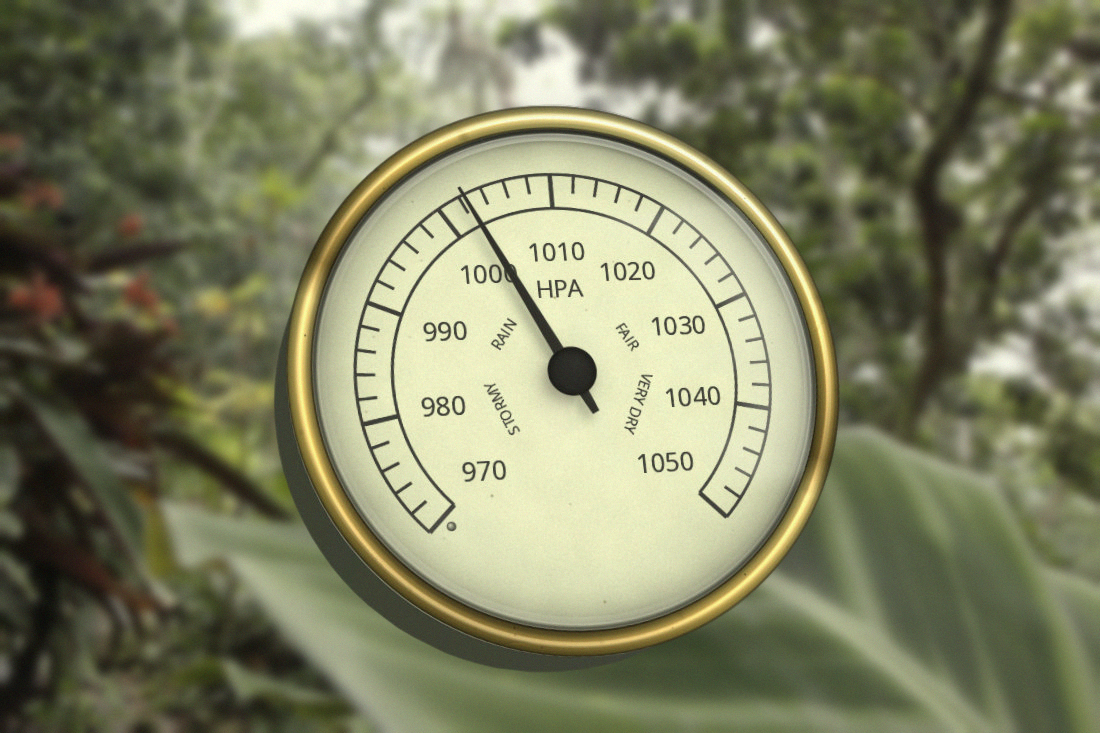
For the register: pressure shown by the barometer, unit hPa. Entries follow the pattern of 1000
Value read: 1002
